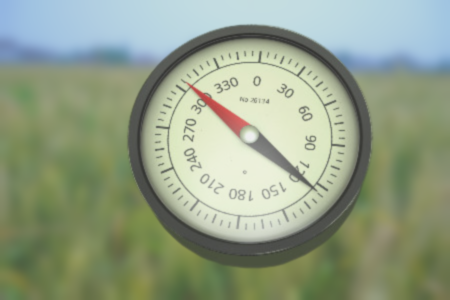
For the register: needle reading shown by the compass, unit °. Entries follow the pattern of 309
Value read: 305
